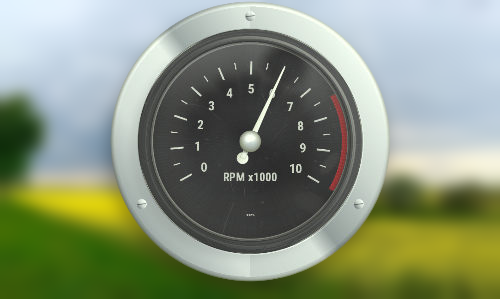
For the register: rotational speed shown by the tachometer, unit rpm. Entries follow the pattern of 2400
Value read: 6000
